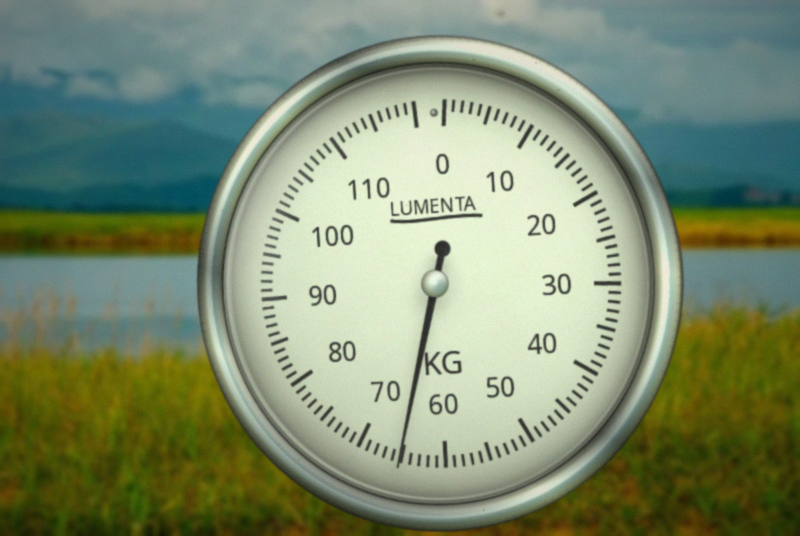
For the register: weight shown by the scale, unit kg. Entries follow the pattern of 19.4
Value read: 65
